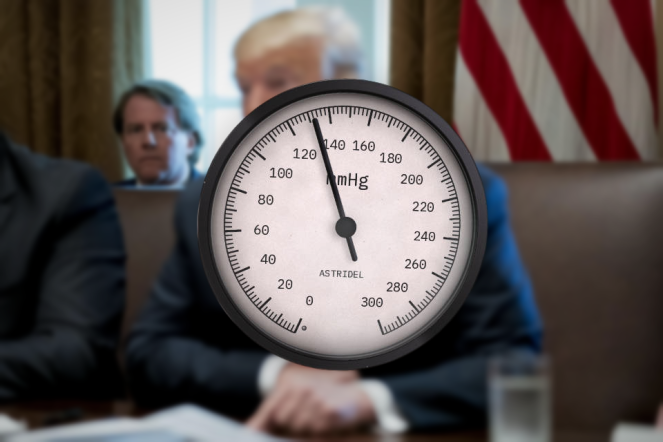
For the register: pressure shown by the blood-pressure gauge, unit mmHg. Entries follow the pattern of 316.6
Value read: 132
